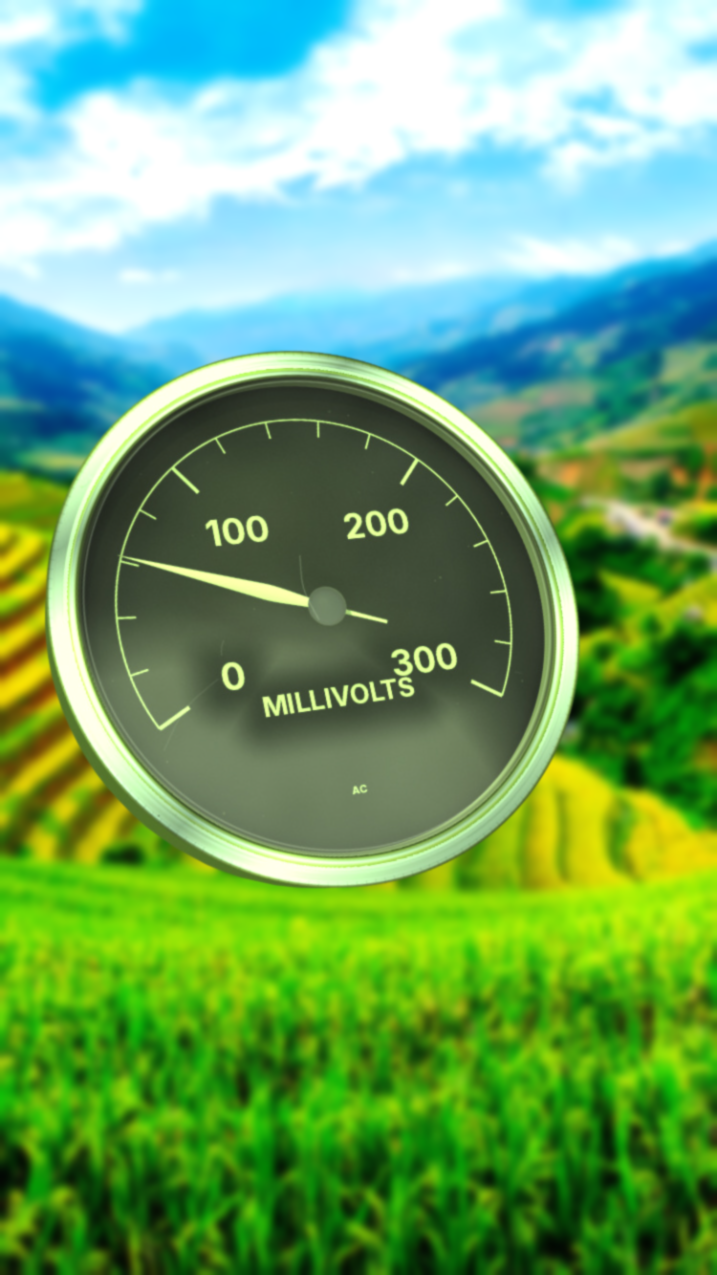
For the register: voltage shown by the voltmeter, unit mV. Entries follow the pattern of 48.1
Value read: 60
